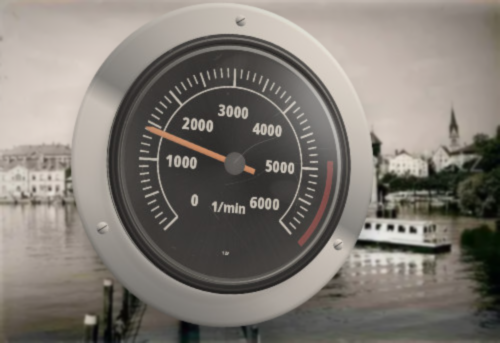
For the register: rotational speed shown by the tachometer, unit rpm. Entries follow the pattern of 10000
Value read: 1400
